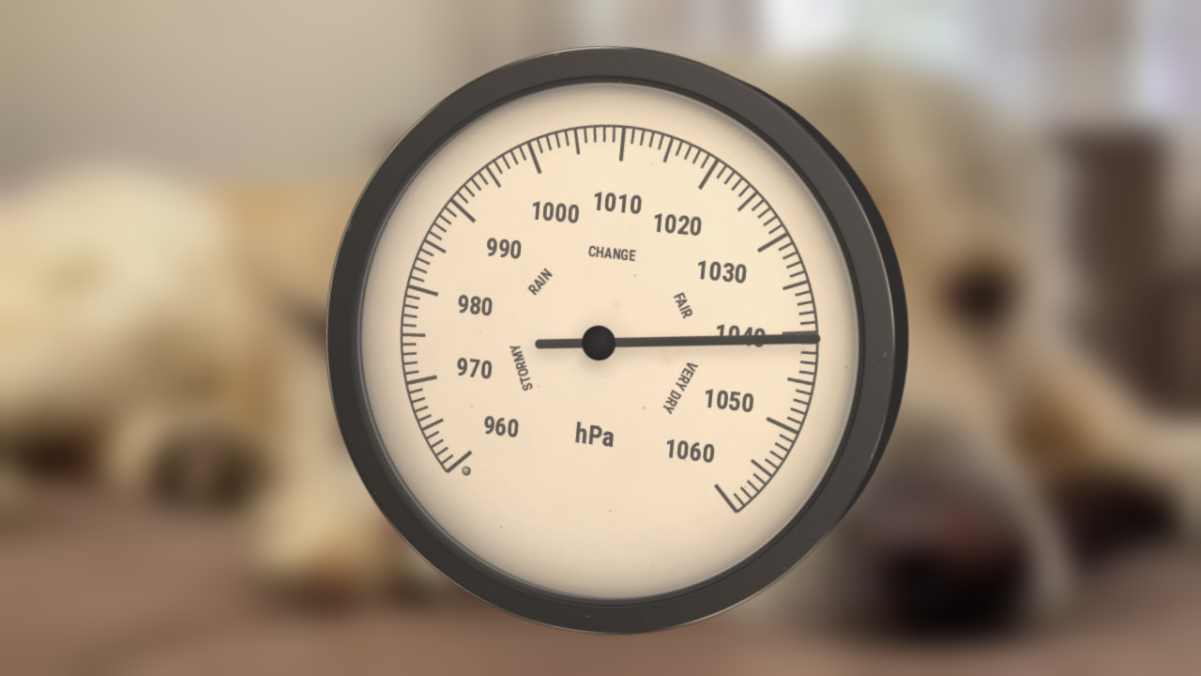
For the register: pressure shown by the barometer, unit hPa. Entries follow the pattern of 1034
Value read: 1040.5
